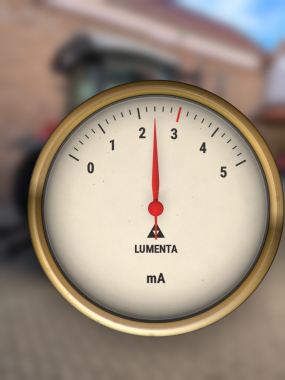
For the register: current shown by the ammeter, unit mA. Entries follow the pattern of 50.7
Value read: 2.4
